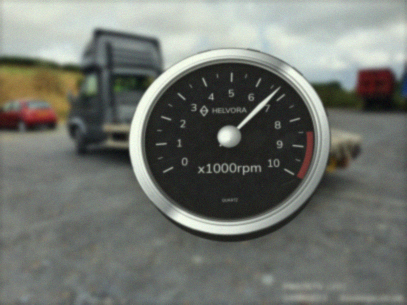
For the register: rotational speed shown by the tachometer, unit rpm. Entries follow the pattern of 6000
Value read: 6750
